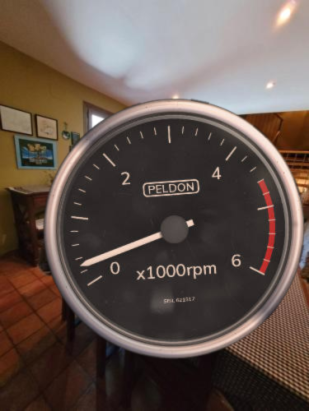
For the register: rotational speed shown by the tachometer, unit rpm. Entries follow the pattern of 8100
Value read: 300
